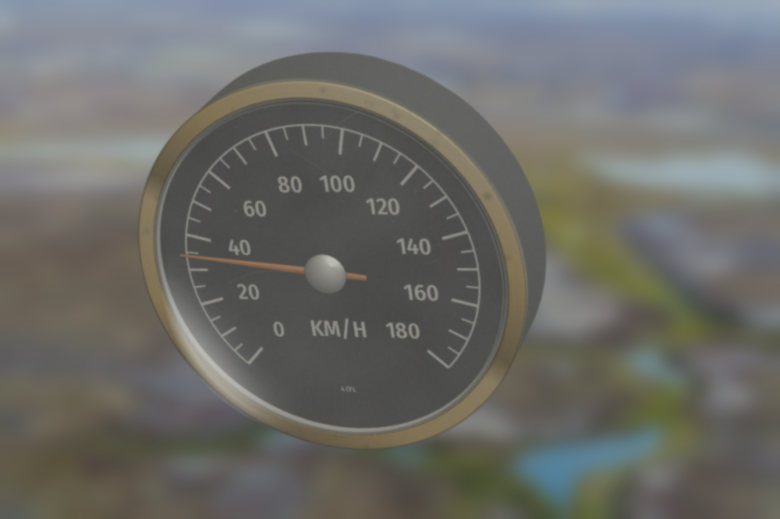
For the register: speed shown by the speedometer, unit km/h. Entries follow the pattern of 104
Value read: 35
